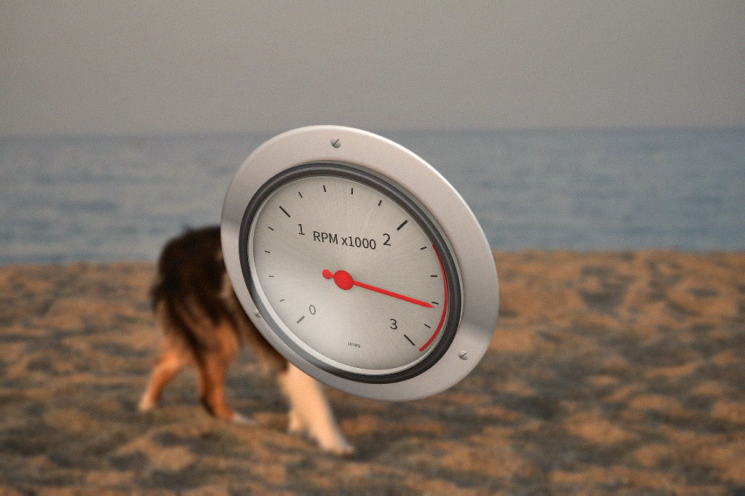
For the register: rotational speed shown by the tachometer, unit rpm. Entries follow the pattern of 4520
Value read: 2600
